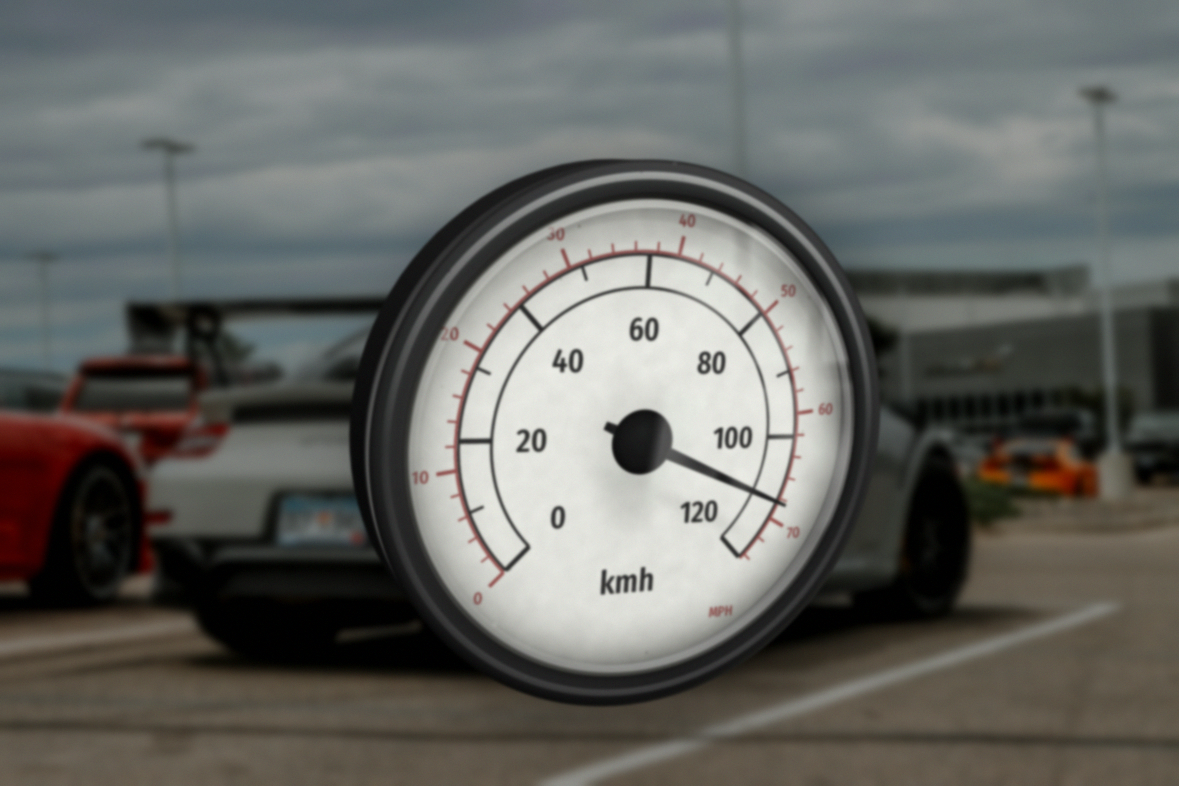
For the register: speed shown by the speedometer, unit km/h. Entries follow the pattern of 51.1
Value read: 110
